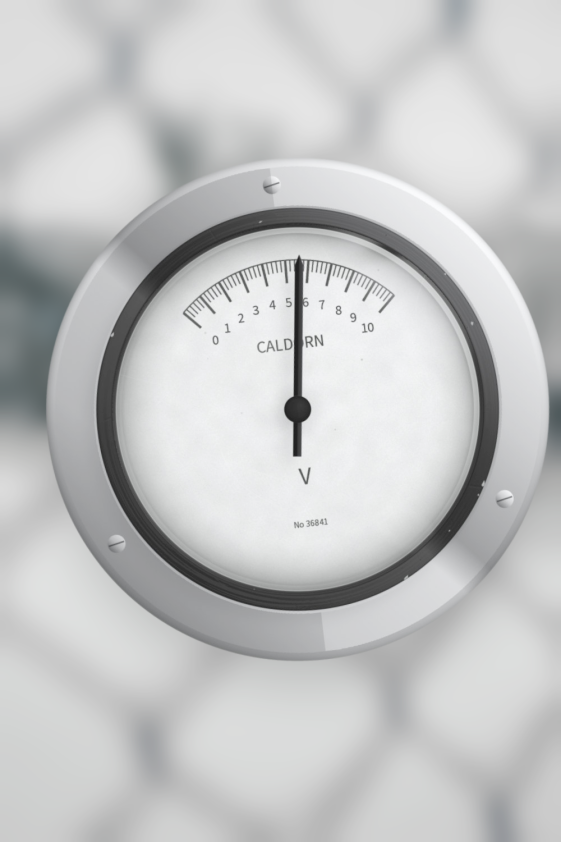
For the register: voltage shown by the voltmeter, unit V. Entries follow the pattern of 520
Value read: 5.6
